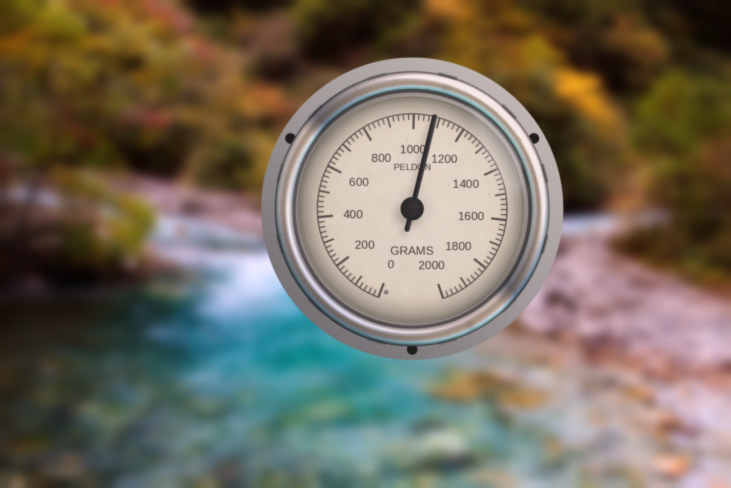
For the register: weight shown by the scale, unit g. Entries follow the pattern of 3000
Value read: 1080
